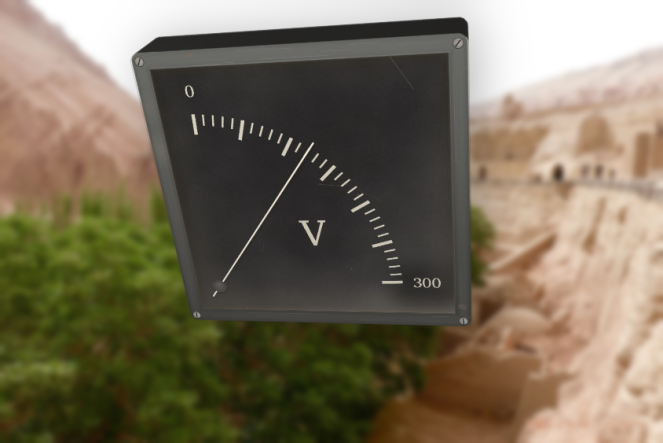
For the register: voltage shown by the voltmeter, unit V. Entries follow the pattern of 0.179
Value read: 120
